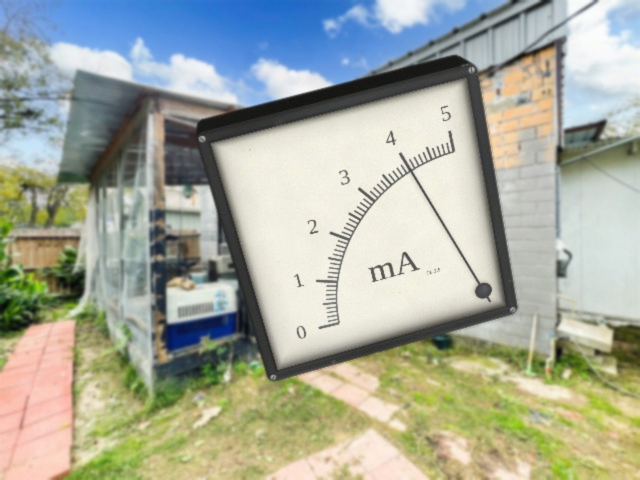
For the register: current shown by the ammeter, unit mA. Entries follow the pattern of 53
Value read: 4
